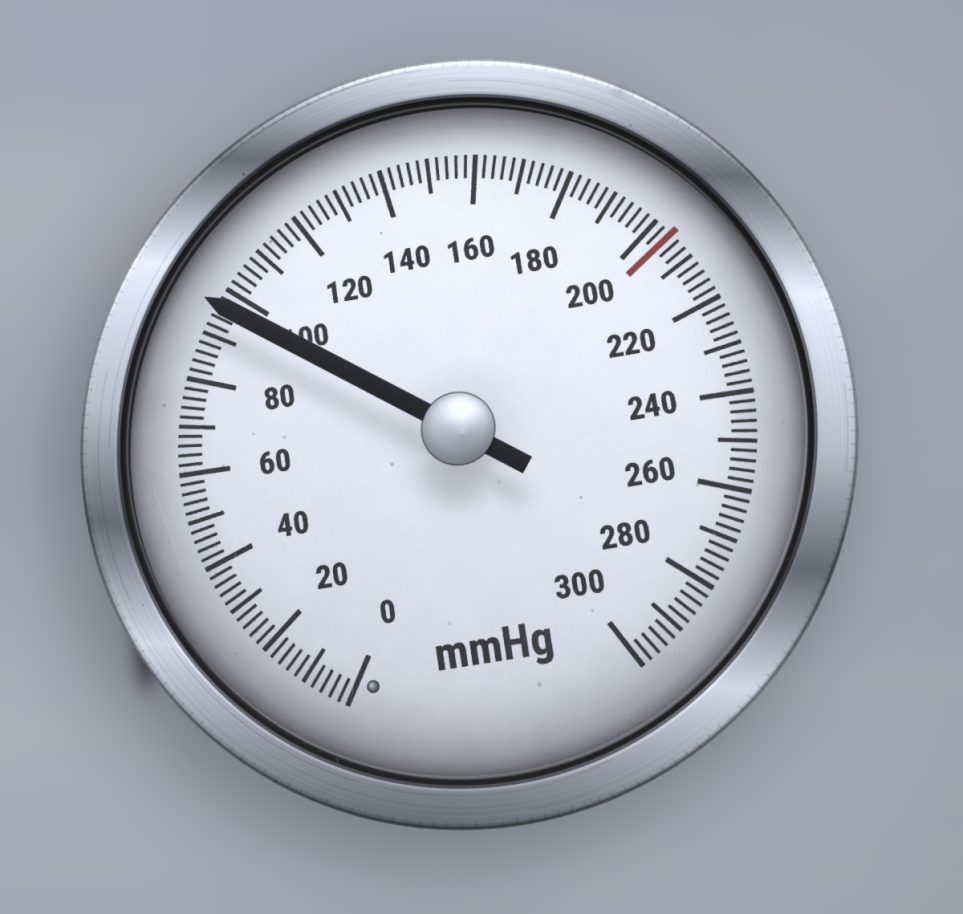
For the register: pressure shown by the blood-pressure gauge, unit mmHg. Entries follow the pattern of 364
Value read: 96
